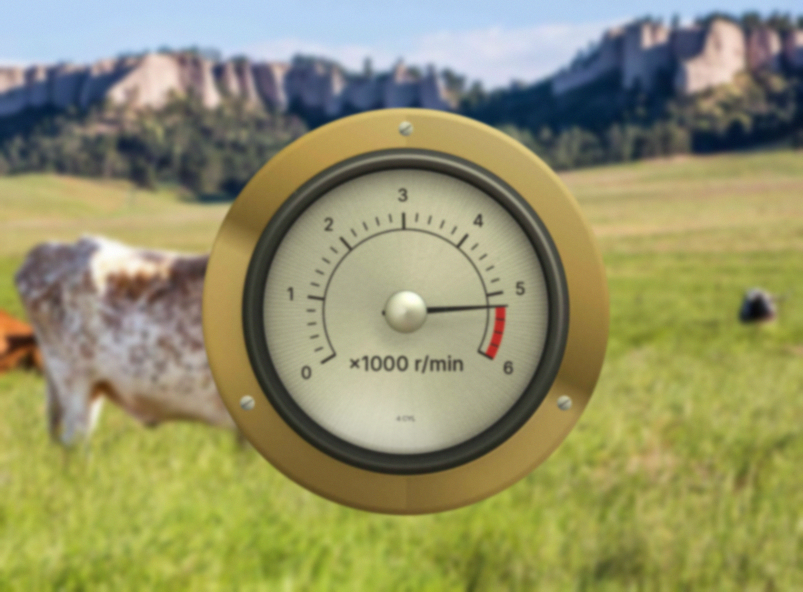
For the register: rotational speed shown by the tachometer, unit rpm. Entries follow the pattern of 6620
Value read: 5200
